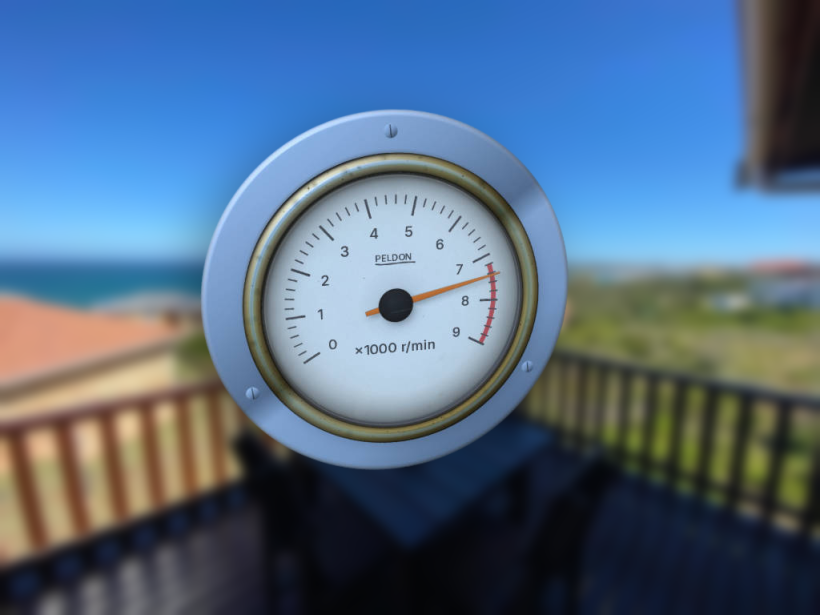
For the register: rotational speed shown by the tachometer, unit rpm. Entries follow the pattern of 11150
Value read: 7400
